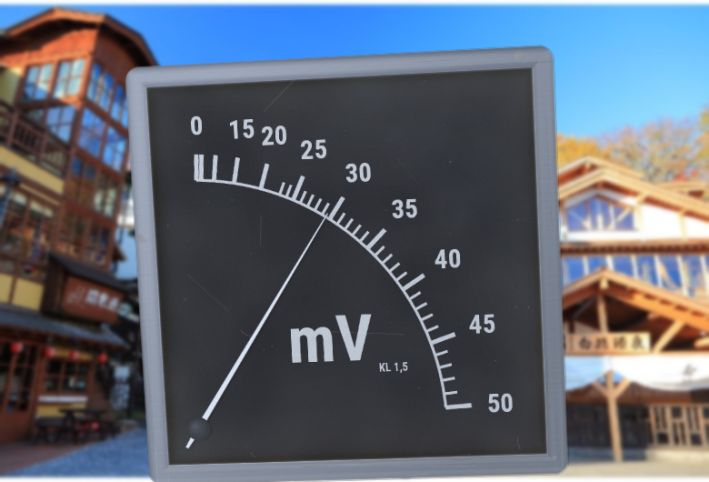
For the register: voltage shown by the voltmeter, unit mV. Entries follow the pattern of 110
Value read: 29.5
